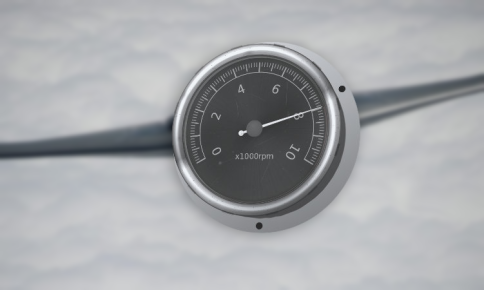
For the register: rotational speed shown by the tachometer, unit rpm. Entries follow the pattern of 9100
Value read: 8000
